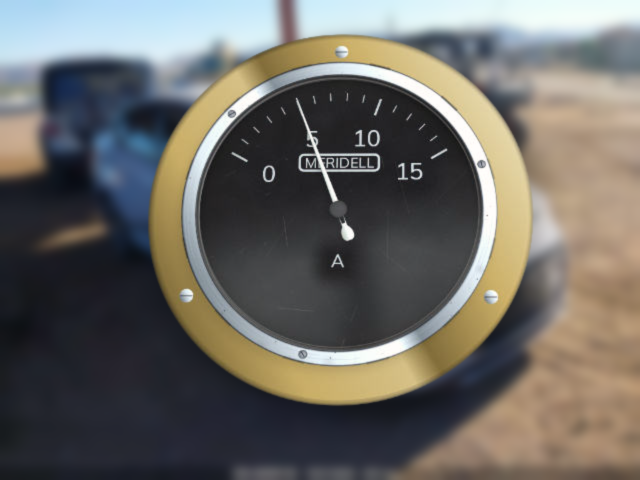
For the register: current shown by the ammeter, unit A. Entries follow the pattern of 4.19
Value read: 5
